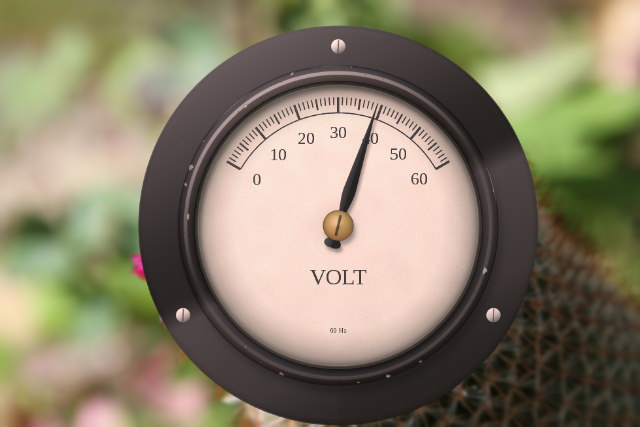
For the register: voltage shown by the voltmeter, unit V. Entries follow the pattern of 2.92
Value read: 39
